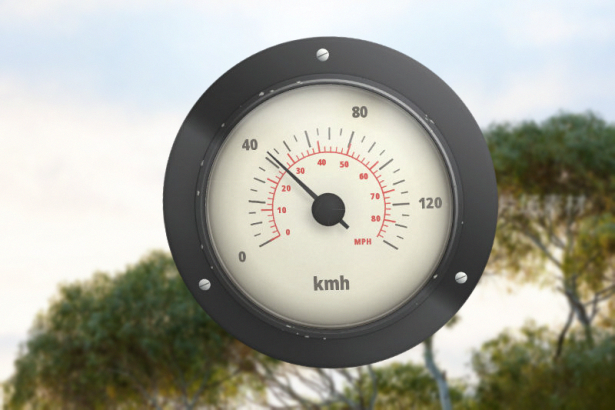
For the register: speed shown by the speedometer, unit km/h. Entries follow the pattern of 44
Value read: 42.5
